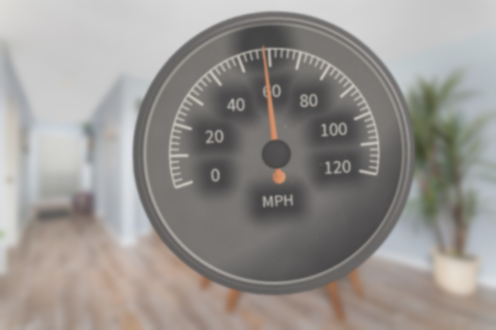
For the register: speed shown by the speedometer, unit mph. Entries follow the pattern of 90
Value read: 58
